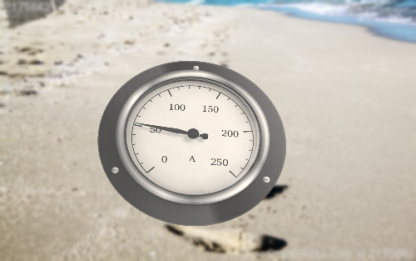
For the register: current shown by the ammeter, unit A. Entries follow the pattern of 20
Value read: 50
